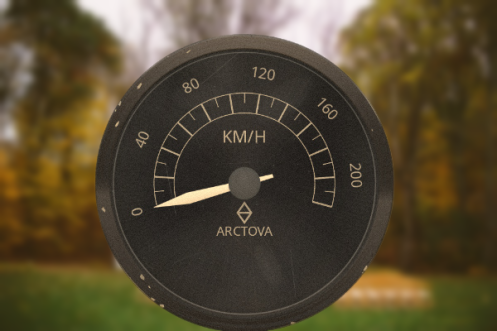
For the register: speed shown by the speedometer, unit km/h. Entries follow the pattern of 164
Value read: 0
